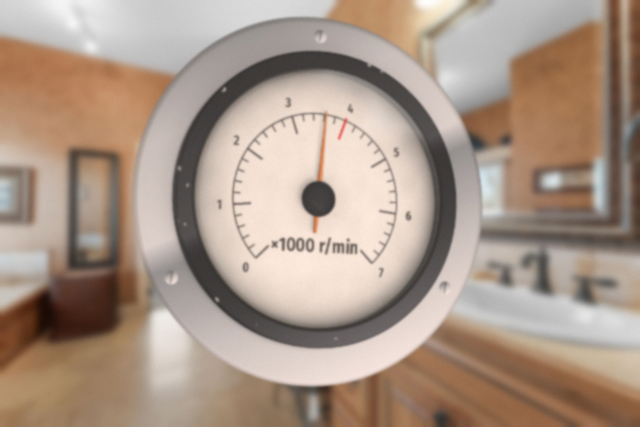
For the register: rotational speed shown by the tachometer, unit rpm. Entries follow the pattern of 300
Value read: 3600
